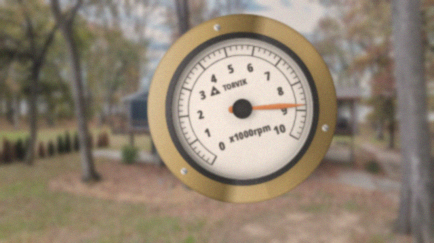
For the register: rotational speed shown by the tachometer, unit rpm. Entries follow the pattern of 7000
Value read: 8800
